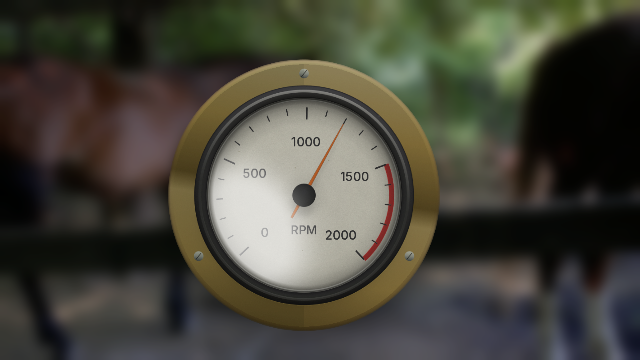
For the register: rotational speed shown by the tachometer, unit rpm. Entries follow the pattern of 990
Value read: 1200
